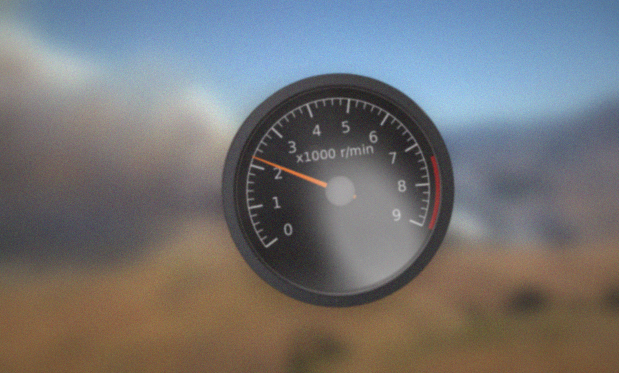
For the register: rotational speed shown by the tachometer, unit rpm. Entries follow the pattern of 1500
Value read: 2200
